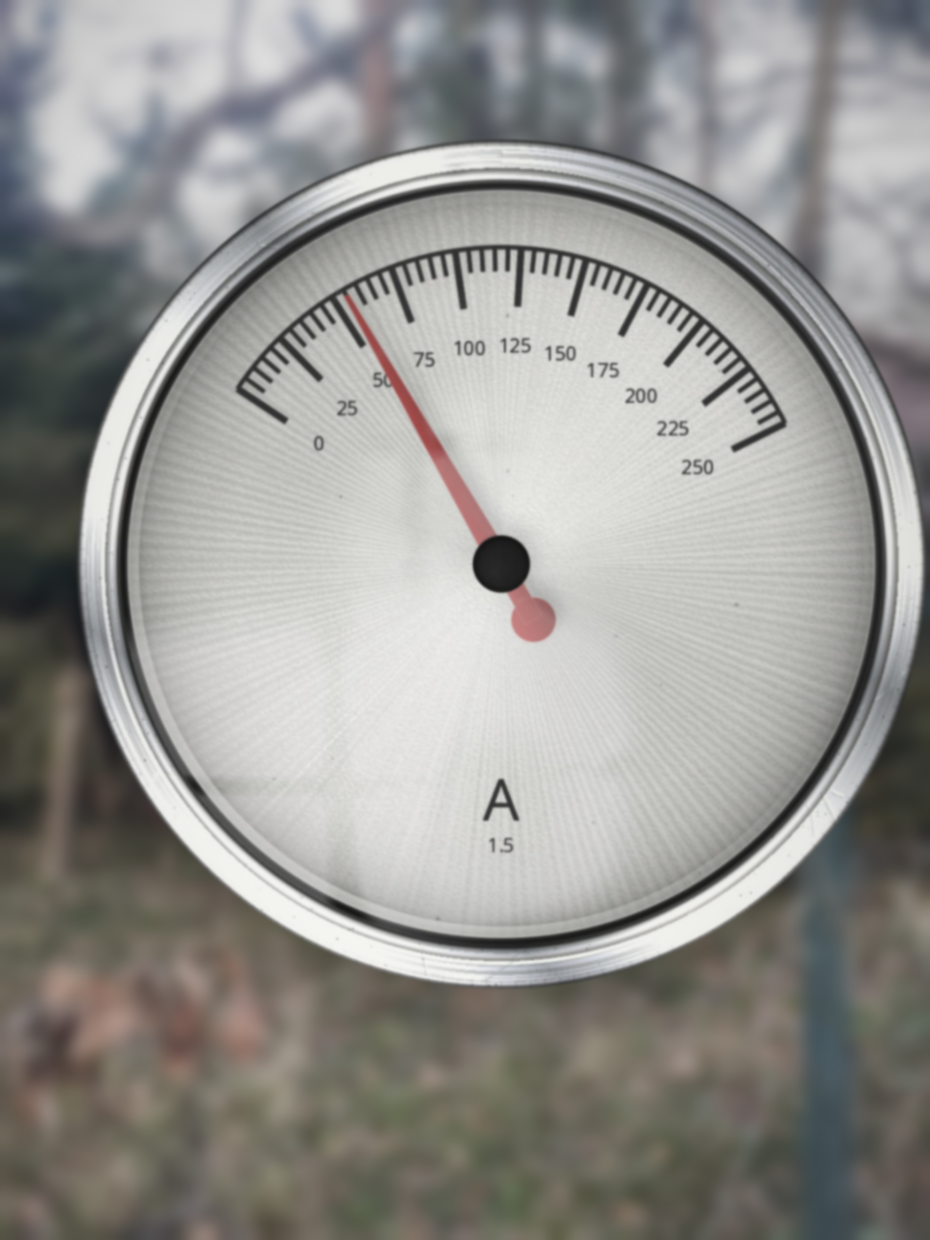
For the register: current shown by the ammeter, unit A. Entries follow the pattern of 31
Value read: 55
